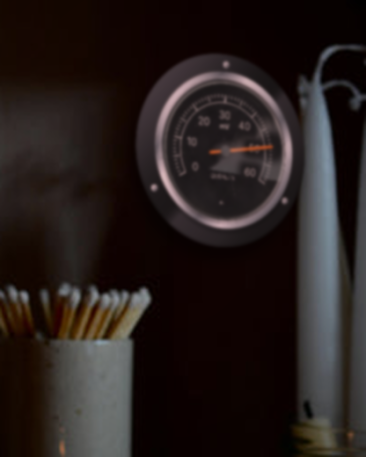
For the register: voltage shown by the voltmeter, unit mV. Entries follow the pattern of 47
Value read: 50
